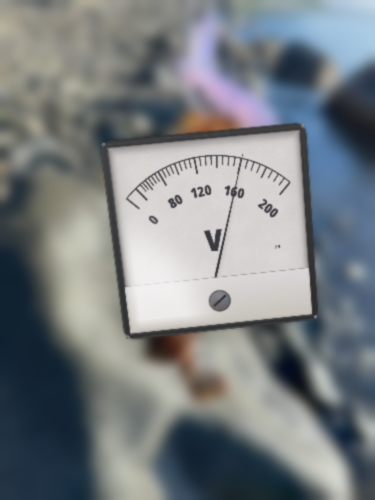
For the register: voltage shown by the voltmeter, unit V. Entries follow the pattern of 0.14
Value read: 160
